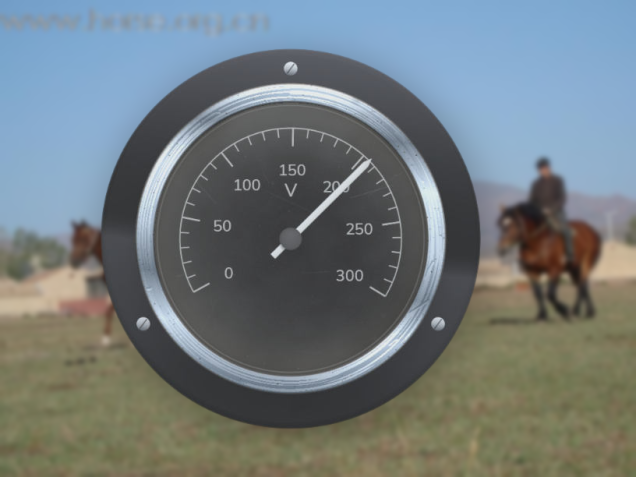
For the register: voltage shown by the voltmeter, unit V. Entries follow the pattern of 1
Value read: 205
